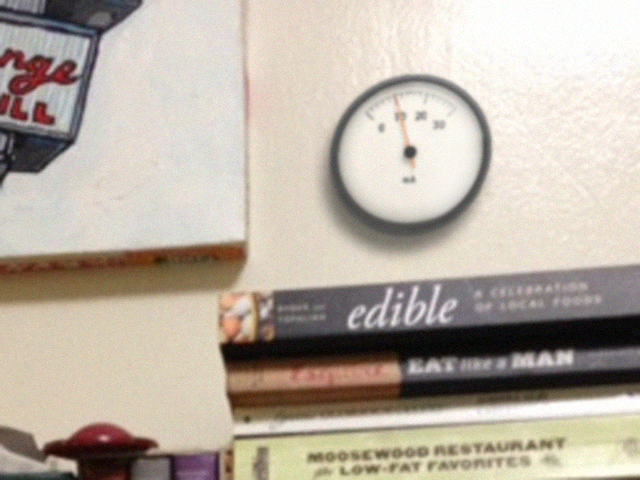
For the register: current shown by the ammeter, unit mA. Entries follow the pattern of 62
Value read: 10
